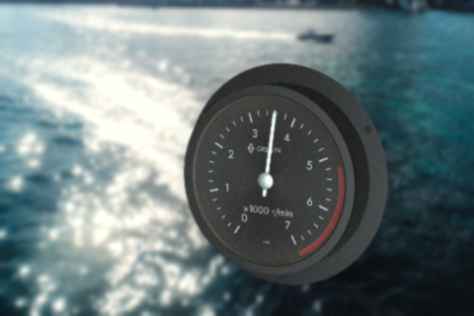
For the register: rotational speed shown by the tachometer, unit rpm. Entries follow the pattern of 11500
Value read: 3600
